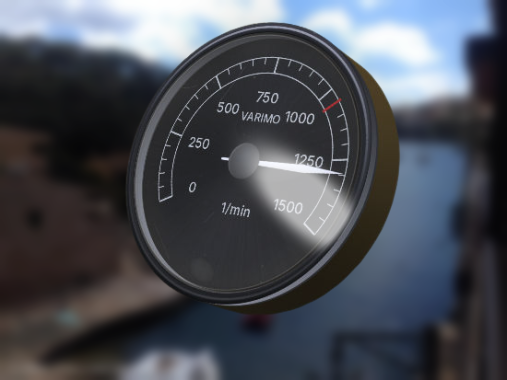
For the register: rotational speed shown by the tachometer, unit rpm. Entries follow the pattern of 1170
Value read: 1300
